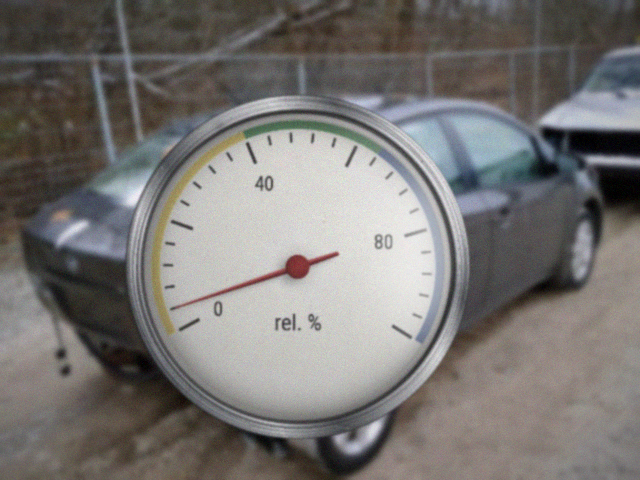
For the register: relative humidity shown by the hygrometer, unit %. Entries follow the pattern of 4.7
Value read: 4
